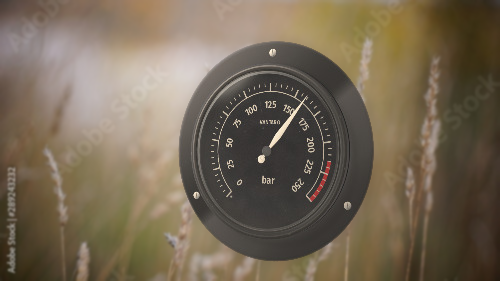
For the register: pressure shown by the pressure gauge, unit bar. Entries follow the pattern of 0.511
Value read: 160
